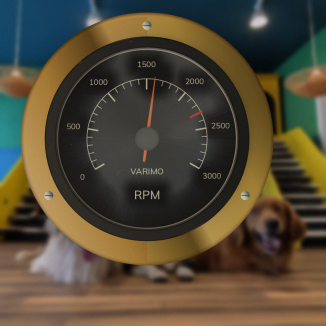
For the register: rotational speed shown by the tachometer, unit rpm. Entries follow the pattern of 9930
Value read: 1600
